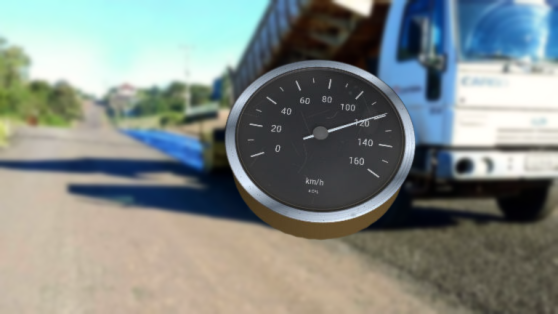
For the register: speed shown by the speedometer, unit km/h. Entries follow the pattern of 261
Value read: 120
